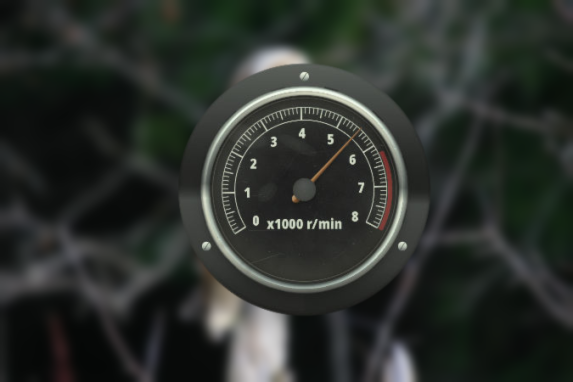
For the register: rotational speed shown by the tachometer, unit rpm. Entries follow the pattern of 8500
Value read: 5500
